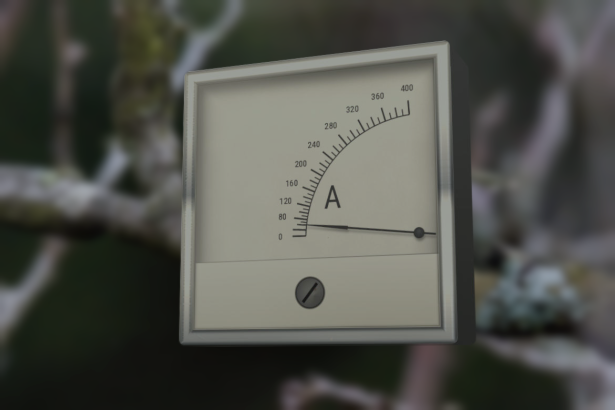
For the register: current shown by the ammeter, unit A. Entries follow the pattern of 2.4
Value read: 60
